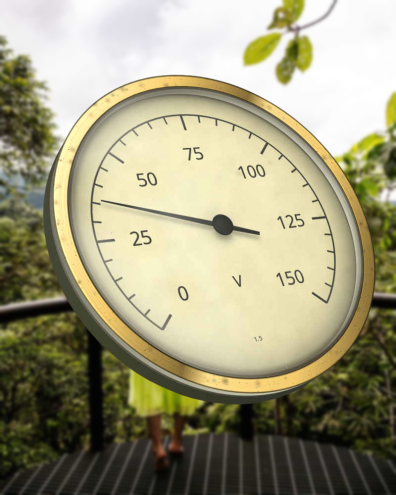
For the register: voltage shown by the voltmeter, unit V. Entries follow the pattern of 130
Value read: 35
